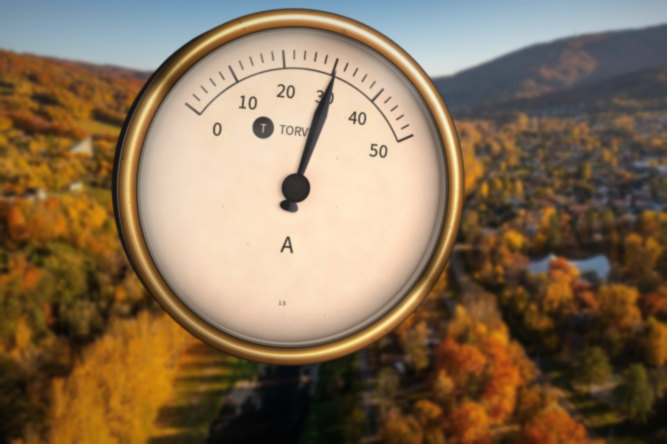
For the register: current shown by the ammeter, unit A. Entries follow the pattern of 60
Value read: 30
